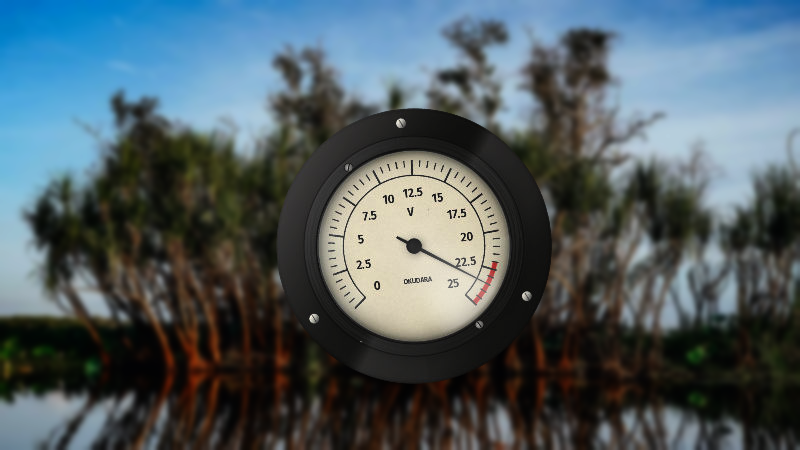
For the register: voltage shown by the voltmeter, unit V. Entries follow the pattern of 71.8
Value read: 23.5
